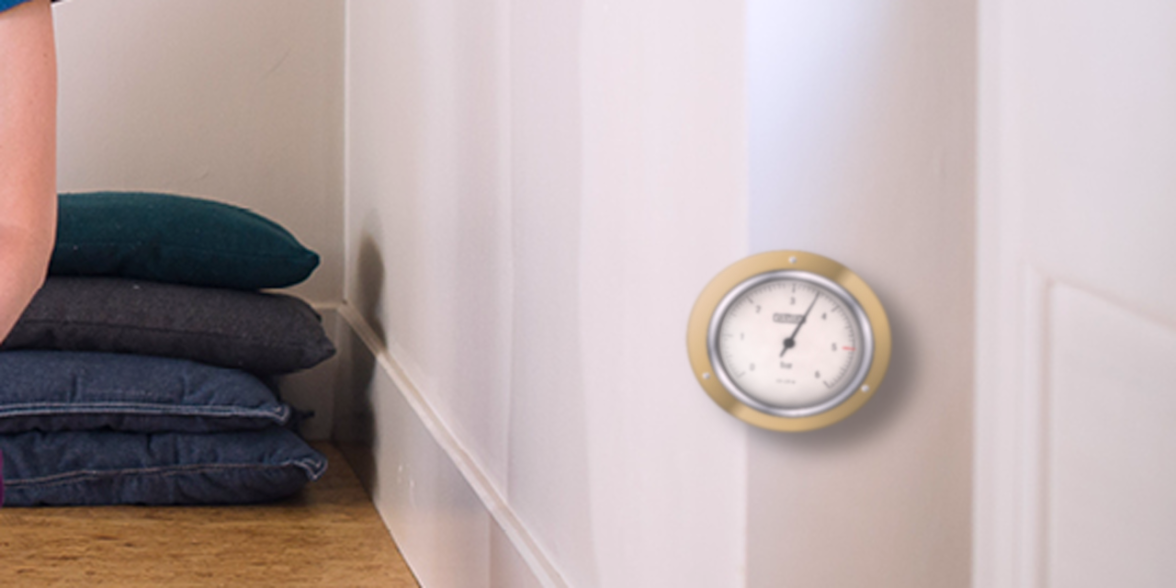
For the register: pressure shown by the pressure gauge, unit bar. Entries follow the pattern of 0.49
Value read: 3.5
